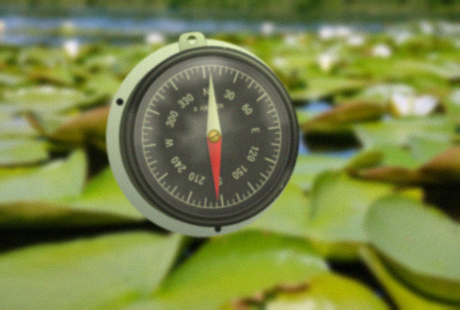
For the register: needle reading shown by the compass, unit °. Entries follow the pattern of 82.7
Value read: 185
